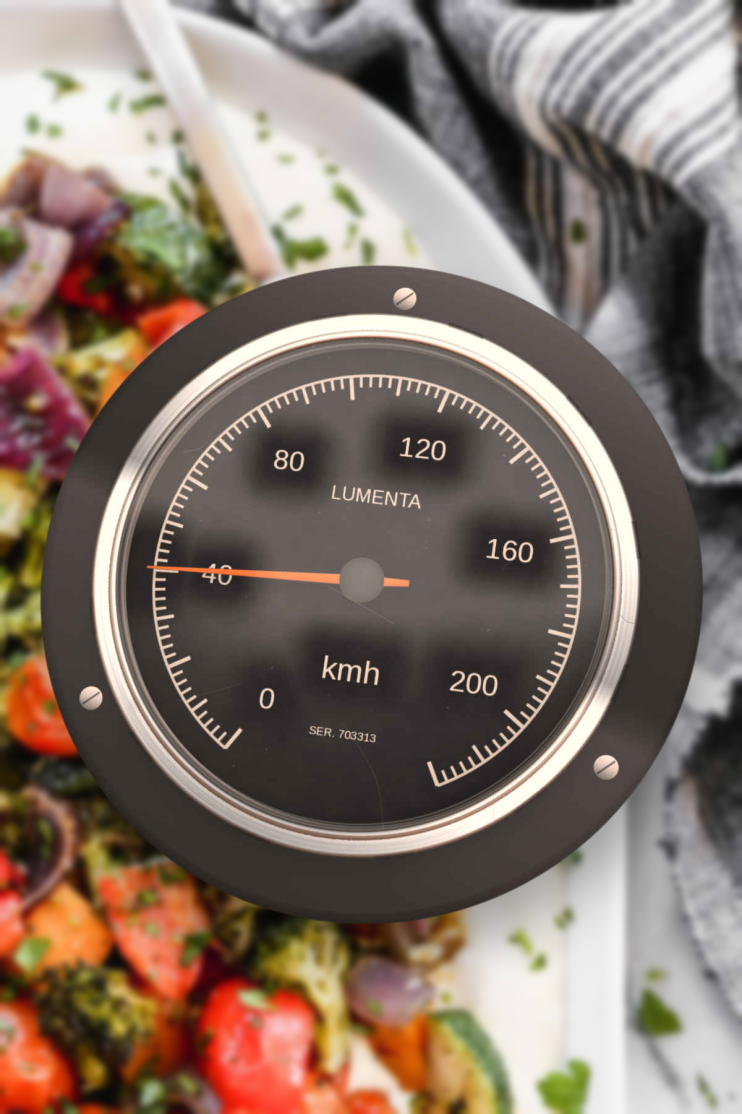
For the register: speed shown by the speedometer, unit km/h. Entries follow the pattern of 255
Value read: 40
